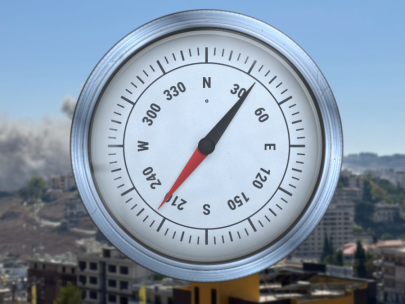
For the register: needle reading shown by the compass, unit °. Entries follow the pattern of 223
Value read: 217.5
